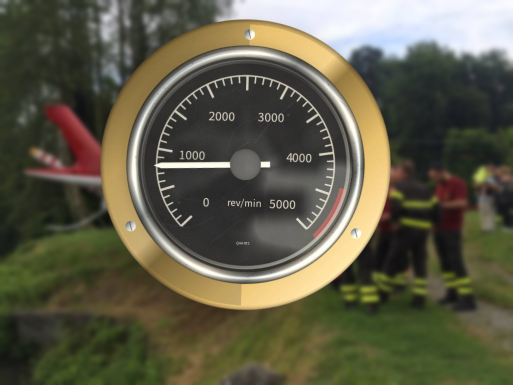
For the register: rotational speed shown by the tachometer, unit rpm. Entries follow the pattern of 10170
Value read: 800
